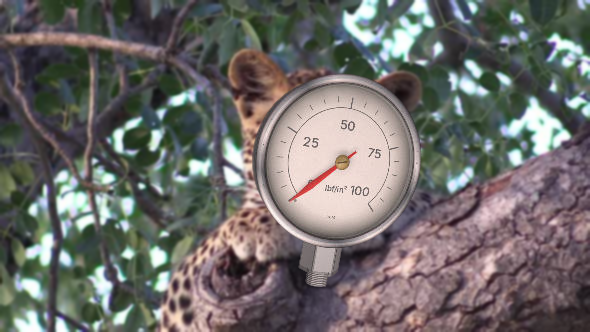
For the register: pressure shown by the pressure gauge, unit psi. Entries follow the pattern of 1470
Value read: 0
